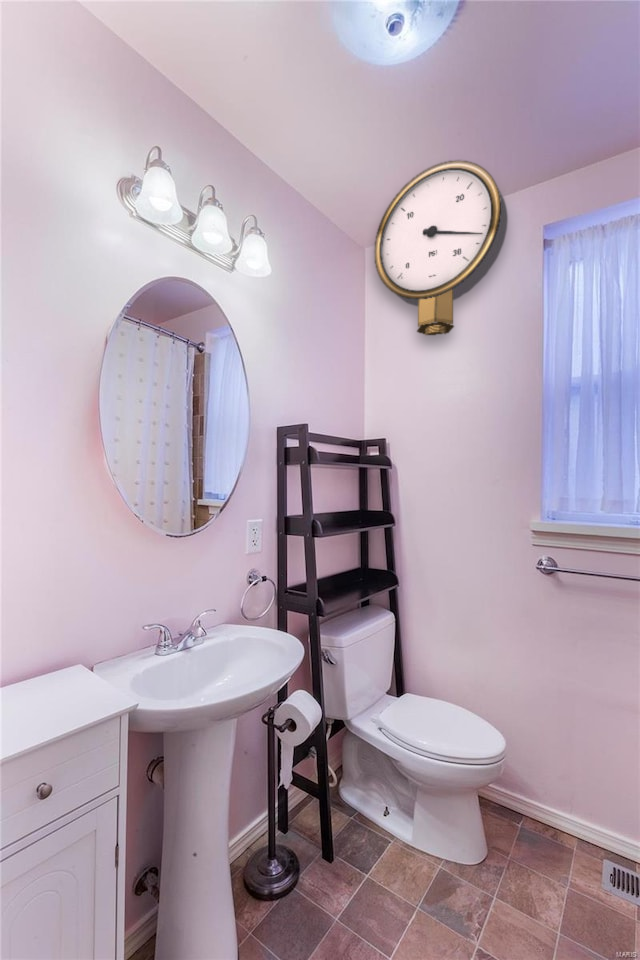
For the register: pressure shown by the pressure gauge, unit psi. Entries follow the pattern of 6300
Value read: 27
